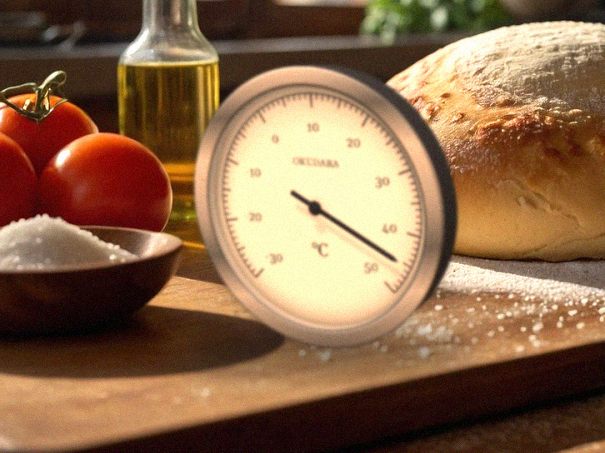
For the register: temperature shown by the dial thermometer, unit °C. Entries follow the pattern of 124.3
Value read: 45
